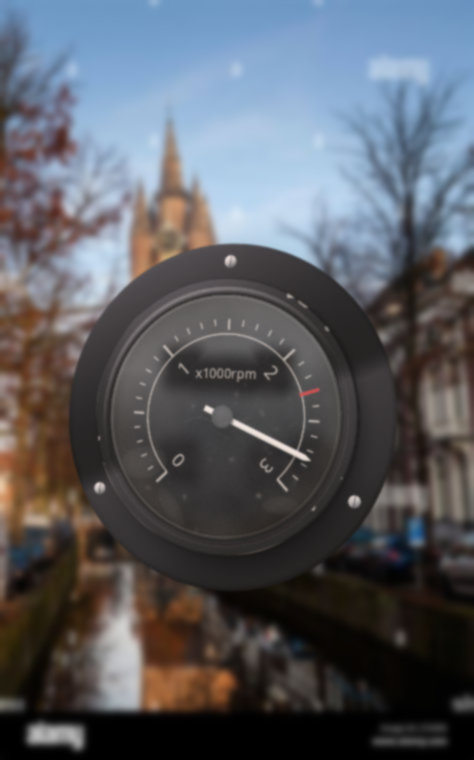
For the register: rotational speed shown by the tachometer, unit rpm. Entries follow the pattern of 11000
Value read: 2750
